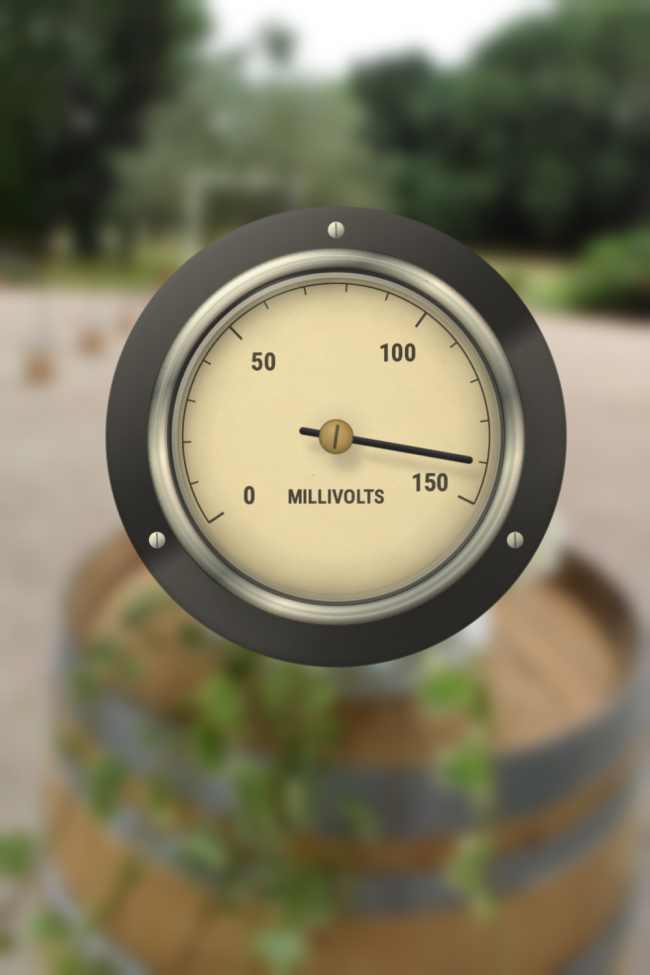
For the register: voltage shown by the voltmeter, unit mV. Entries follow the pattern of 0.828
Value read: 140
